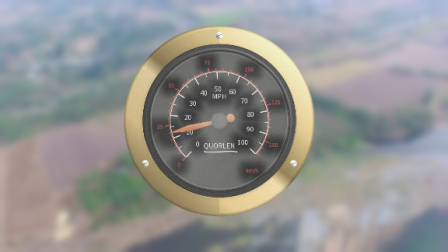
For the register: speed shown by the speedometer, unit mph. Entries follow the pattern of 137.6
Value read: 12.5
